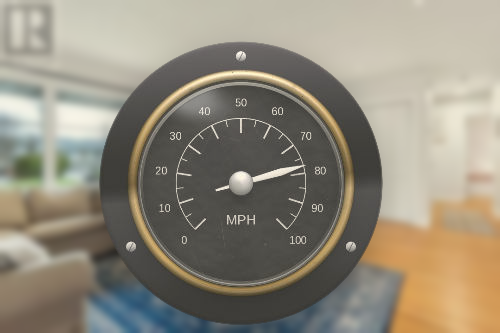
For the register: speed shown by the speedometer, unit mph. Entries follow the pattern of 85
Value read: 77.5
